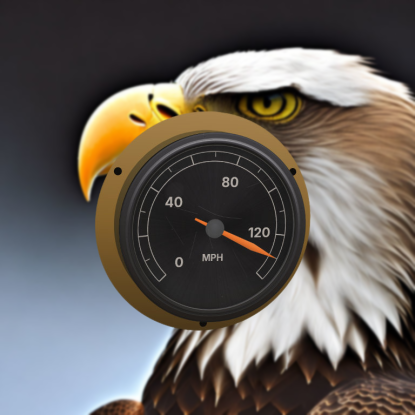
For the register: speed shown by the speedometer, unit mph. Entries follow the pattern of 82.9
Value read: 130
